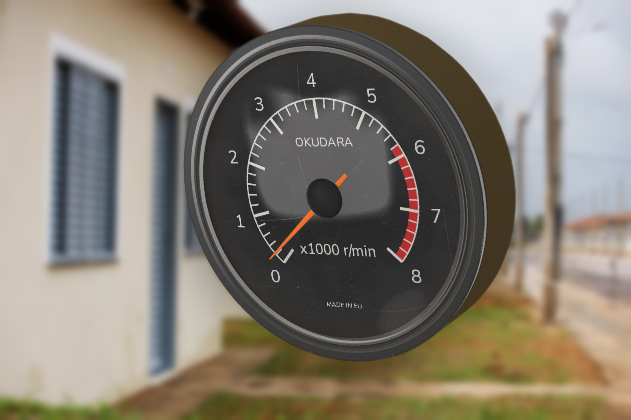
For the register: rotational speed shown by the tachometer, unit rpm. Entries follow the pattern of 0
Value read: 200
